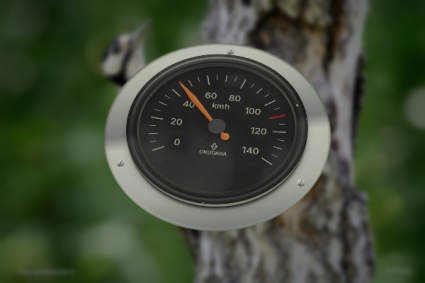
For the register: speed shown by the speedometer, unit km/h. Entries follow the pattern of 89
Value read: 45
